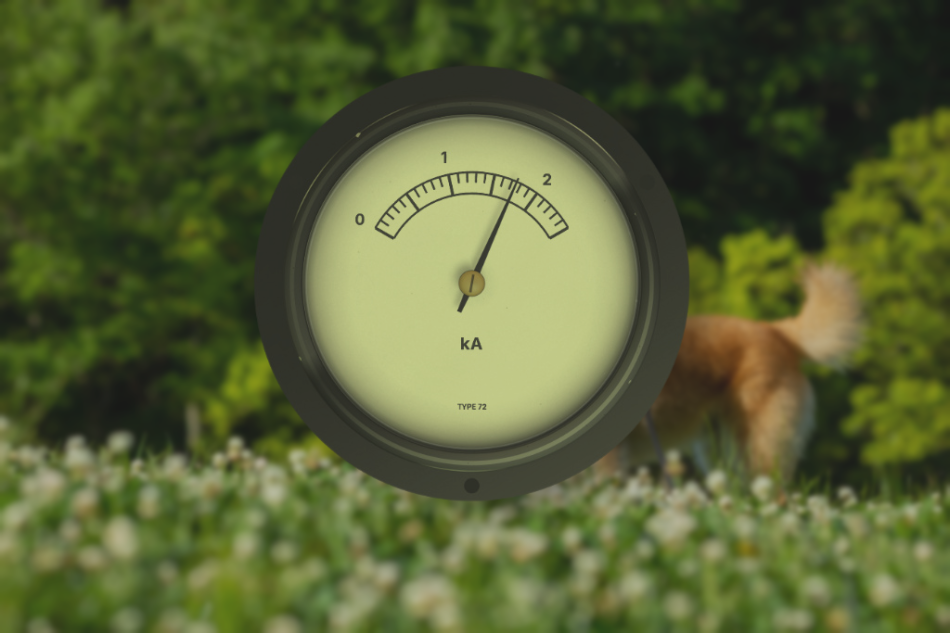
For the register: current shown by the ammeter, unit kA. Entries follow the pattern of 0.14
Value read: 1.75
